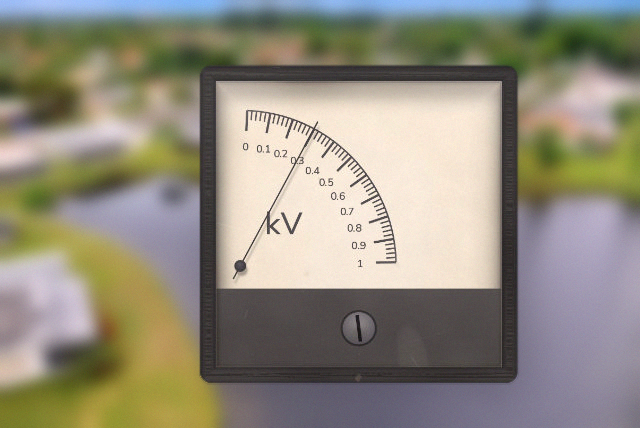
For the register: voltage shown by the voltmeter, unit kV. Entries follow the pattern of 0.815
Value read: 0.3
